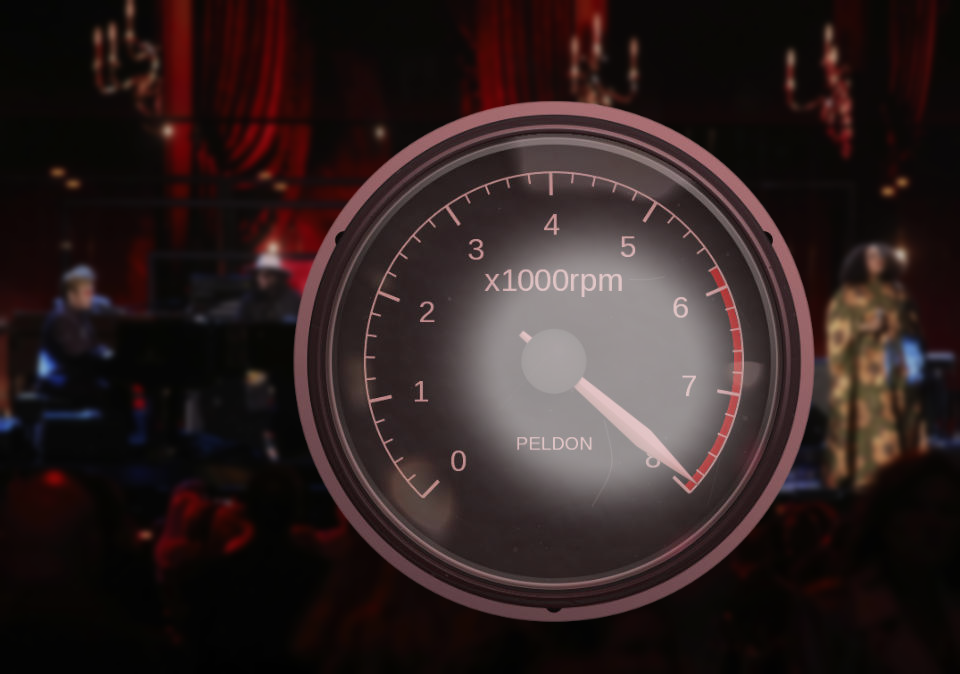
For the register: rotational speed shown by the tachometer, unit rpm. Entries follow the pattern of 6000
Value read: 7900
